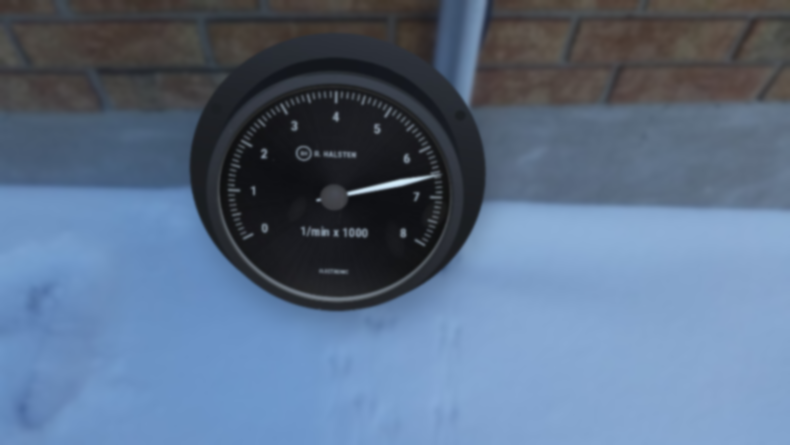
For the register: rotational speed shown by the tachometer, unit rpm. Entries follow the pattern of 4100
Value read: 6500
